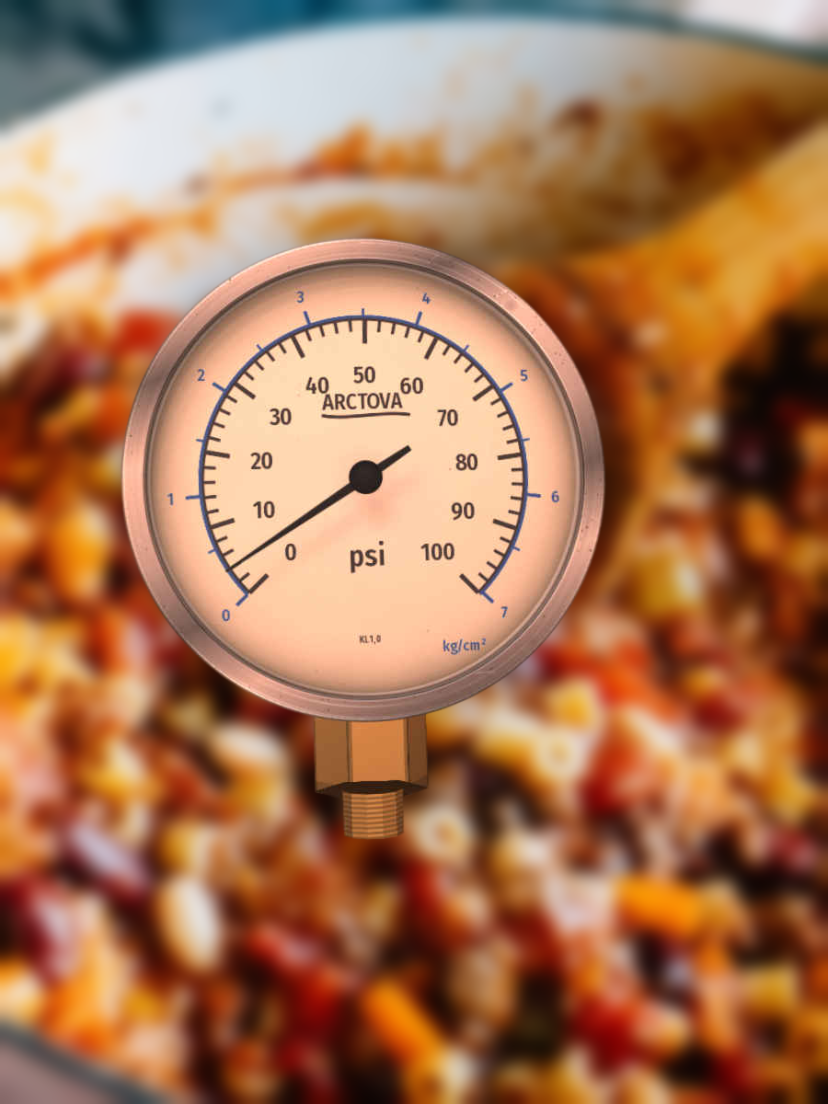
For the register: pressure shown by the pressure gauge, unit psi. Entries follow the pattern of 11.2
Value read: 4
